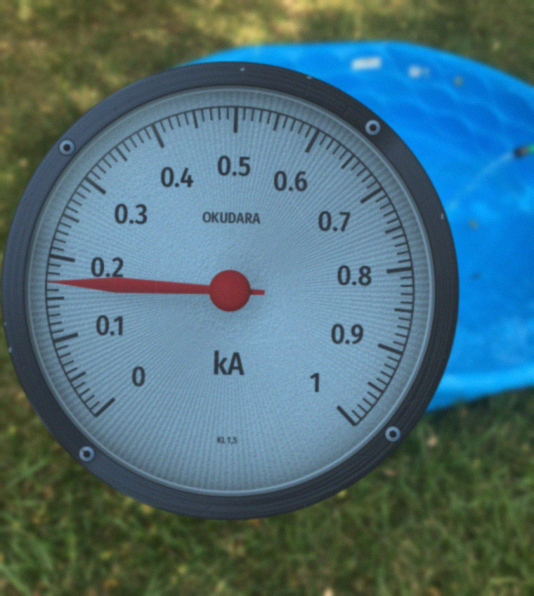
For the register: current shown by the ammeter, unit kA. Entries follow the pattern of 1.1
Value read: 0.17
